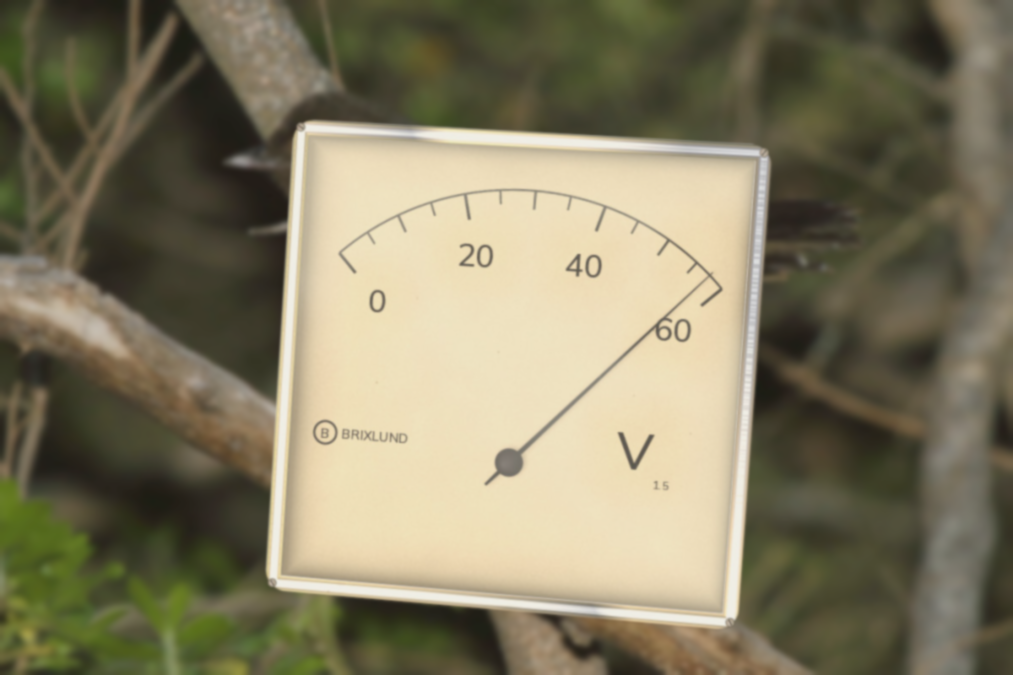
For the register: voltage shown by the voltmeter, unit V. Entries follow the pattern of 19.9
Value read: 57.5
